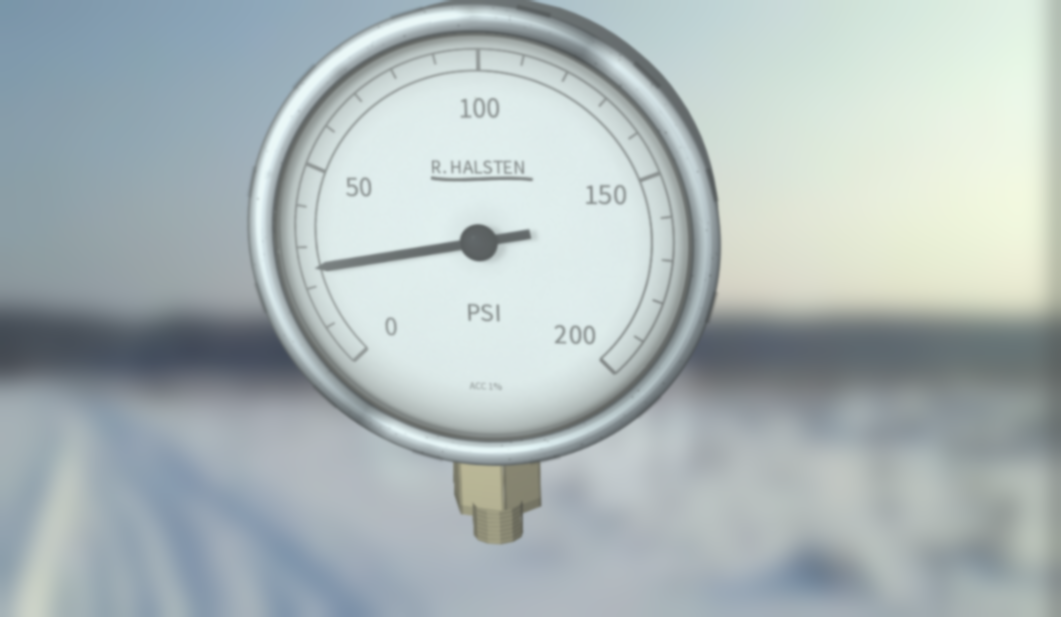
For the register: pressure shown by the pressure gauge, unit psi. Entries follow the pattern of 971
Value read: 25
